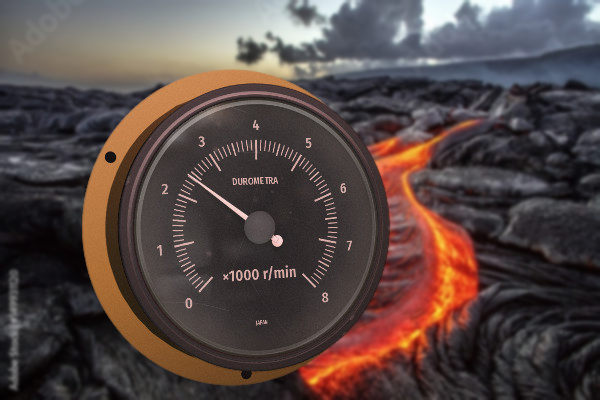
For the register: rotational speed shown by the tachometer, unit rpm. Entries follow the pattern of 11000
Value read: 2400
